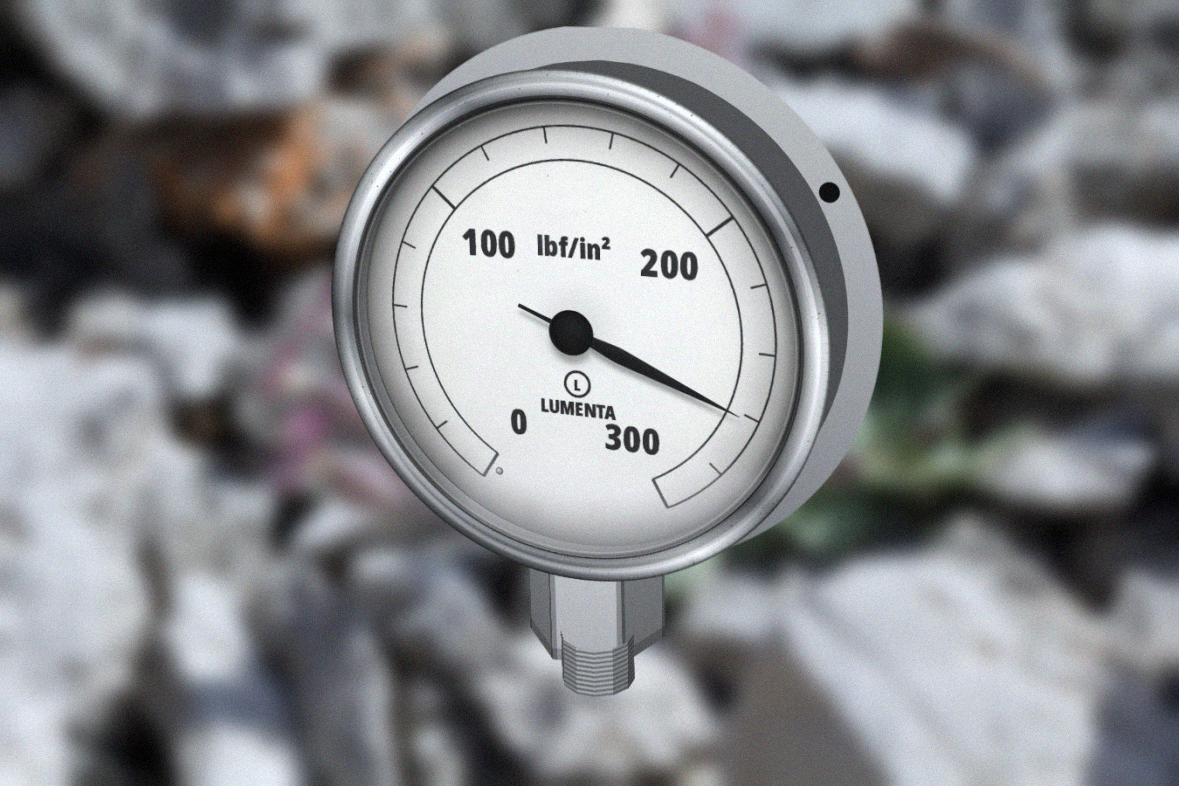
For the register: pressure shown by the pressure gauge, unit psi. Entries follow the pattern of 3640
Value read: 260
